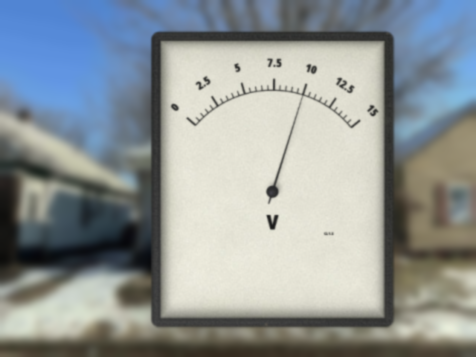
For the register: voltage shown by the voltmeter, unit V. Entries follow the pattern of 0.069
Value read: 10
